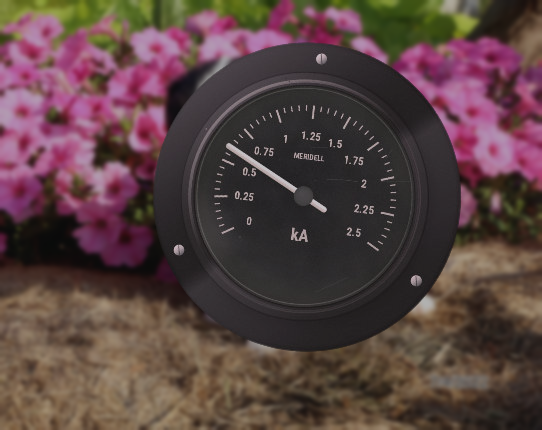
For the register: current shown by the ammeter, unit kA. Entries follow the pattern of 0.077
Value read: 0.6
